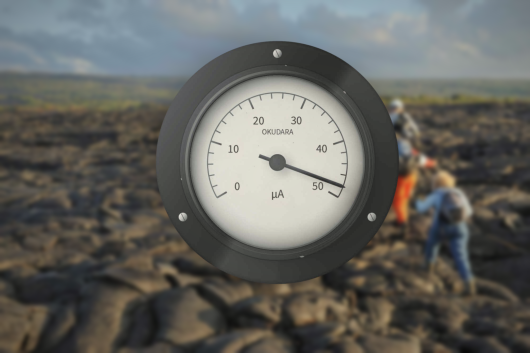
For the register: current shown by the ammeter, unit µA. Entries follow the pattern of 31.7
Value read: 48
